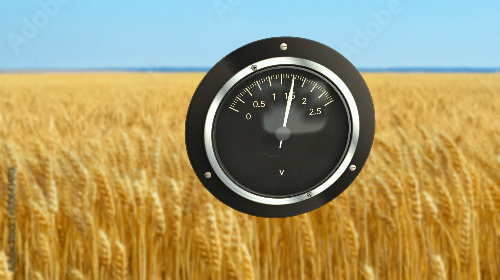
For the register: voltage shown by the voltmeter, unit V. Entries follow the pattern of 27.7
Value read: 1.5
